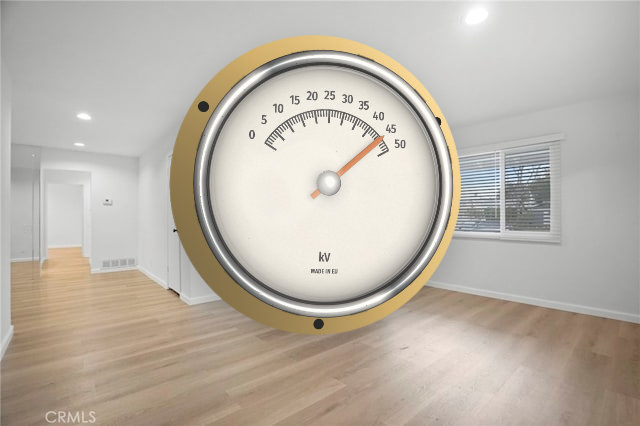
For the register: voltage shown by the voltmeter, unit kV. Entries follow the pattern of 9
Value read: 45
